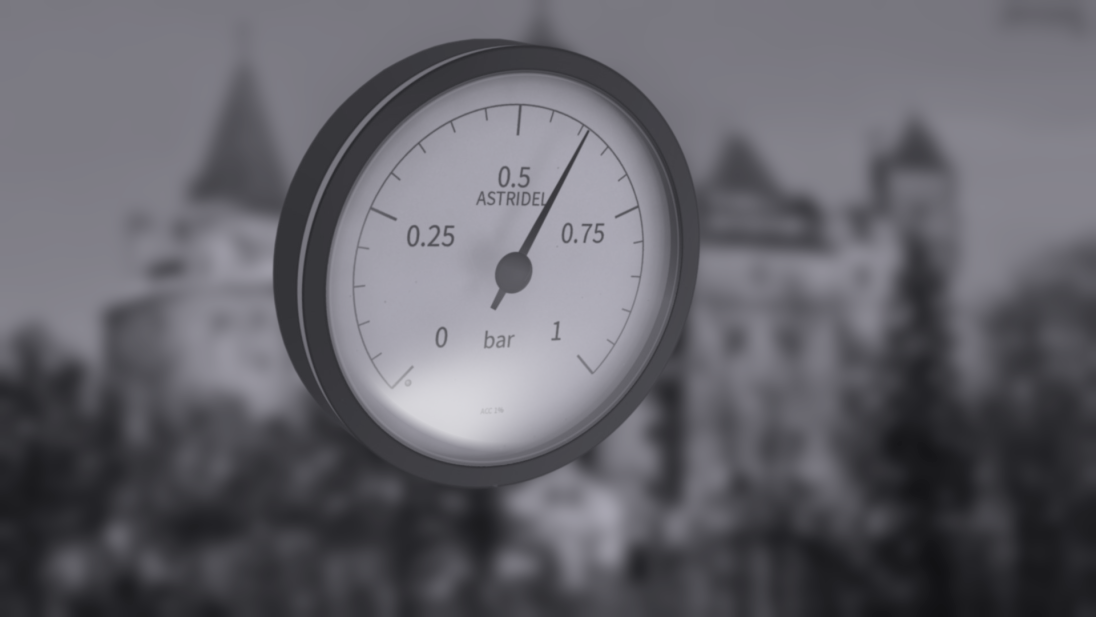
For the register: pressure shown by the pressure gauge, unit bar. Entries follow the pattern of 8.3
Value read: 0.6
